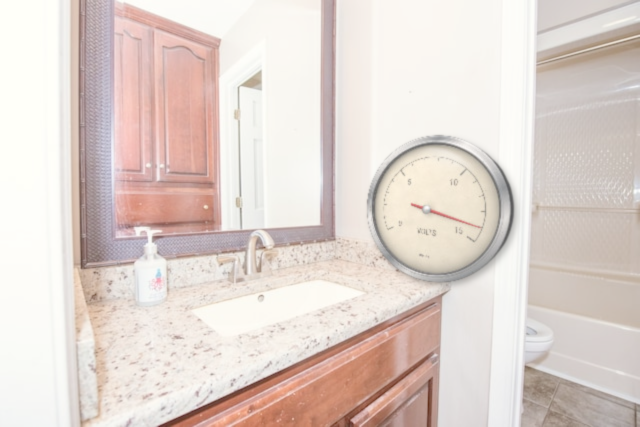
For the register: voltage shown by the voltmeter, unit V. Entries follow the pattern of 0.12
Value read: 14
